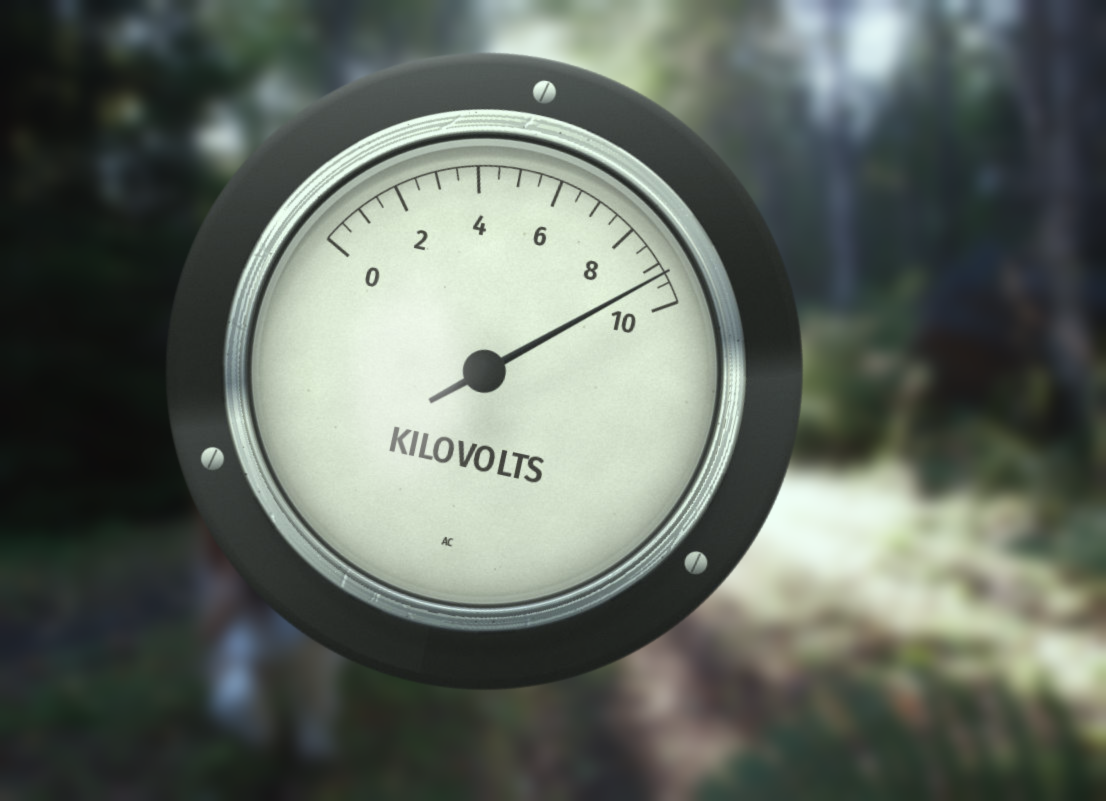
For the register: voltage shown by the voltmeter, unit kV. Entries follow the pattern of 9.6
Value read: 9.25
